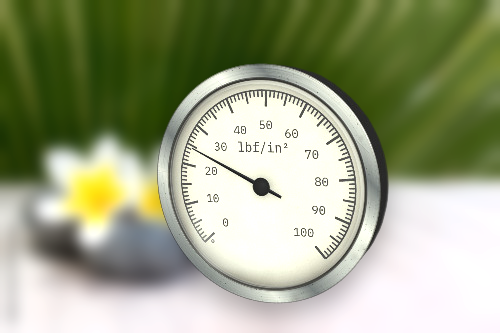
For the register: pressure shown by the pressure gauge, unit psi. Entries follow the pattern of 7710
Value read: 25
